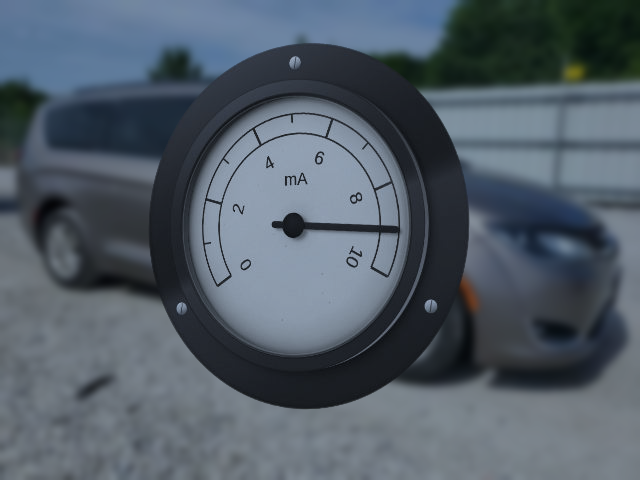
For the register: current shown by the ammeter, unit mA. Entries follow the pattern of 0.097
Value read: 9
